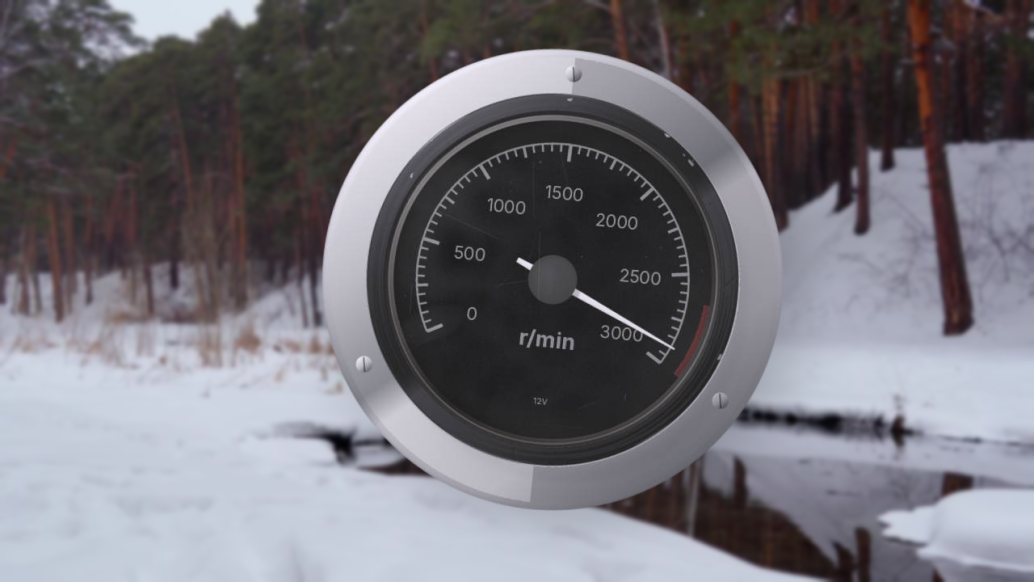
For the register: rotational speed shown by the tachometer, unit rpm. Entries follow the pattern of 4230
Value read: 2900
